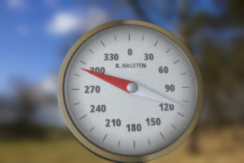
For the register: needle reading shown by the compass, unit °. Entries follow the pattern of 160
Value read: 292.5
